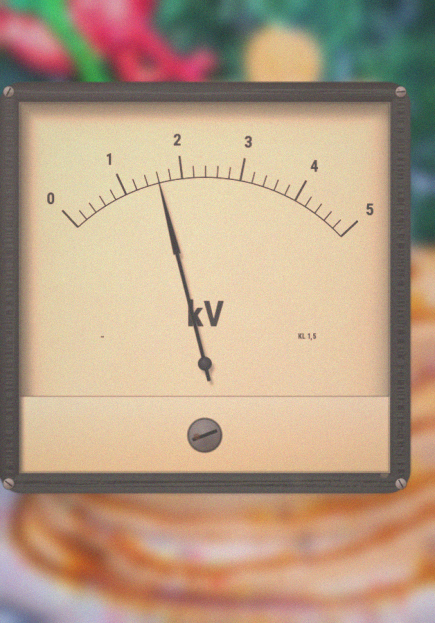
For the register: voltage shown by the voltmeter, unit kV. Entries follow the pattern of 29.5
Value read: 1.6
